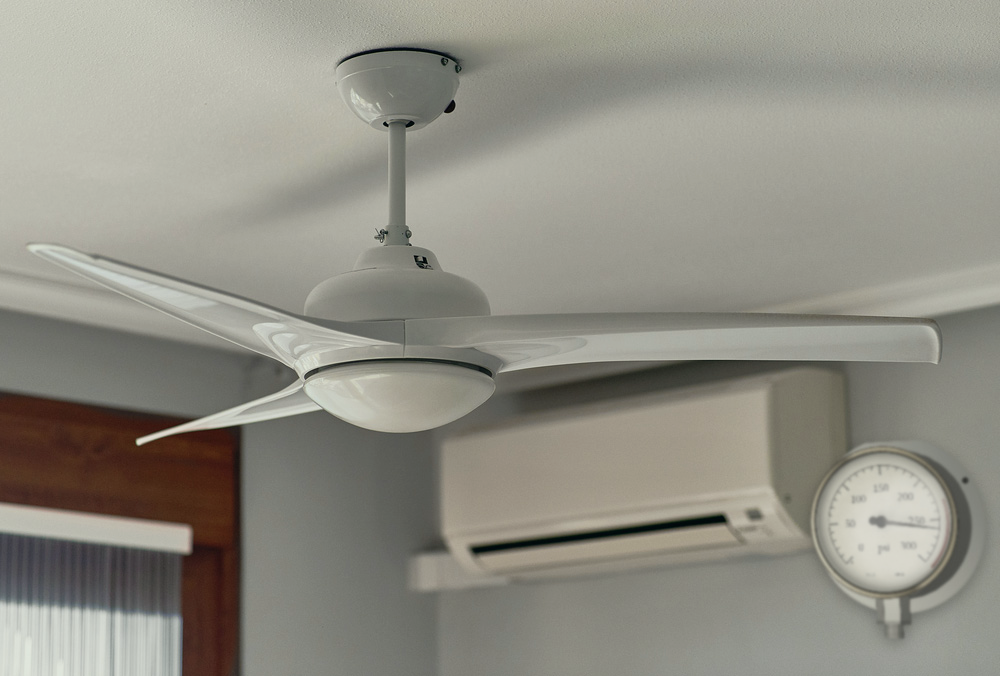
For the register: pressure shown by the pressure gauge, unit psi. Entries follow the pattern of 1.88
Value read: 260
